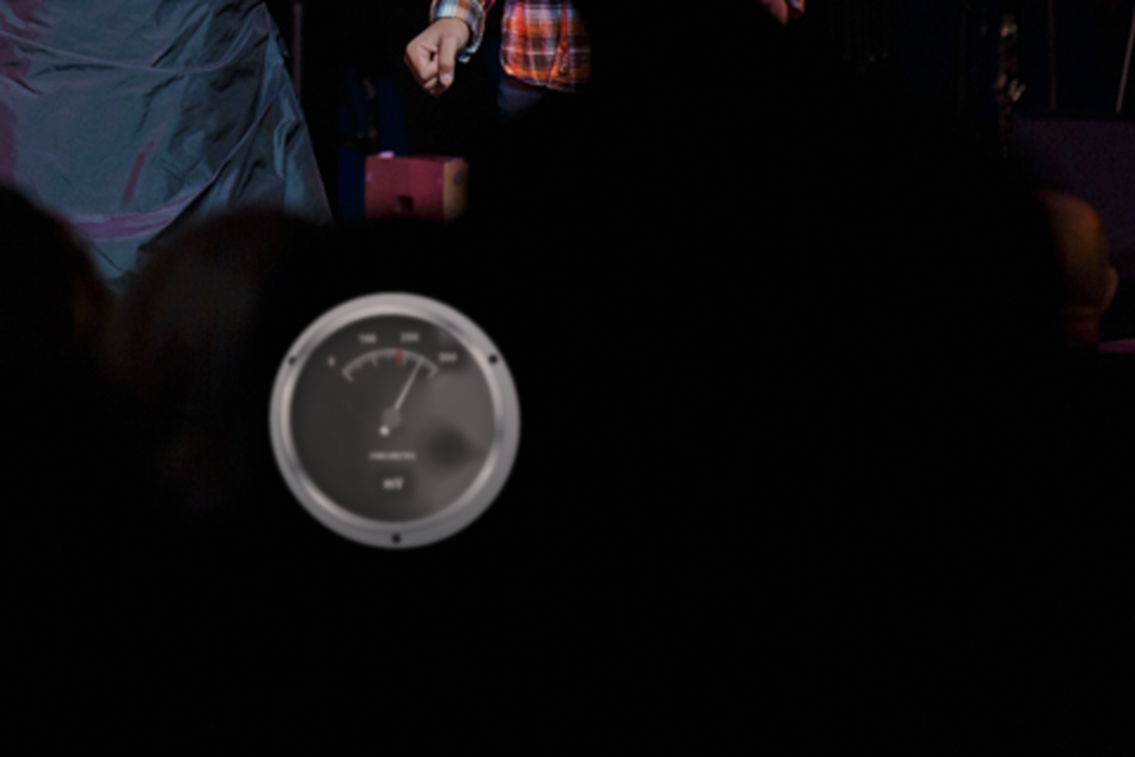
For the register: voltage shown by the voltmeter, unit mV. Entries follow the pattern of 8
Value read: 250
